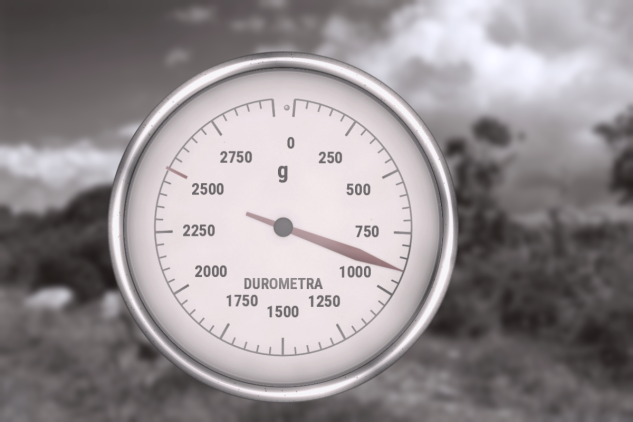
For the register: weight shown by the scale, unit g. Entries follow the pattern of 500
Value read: 900
